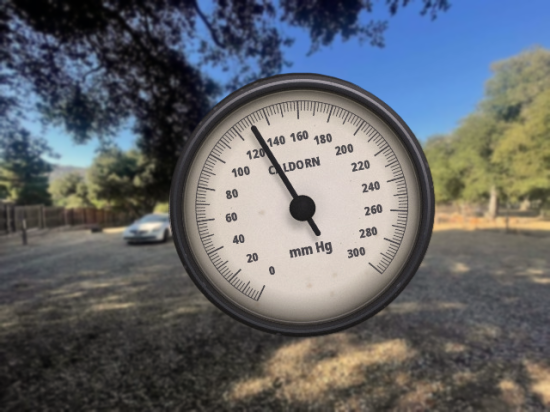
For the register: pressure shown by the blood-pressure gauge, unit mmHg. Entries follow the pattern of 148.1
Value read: 130
